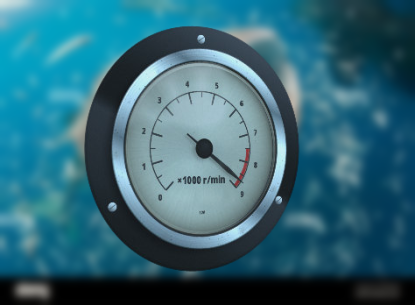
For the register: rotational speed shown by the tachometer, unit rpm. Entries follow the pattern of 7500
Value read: 8750
